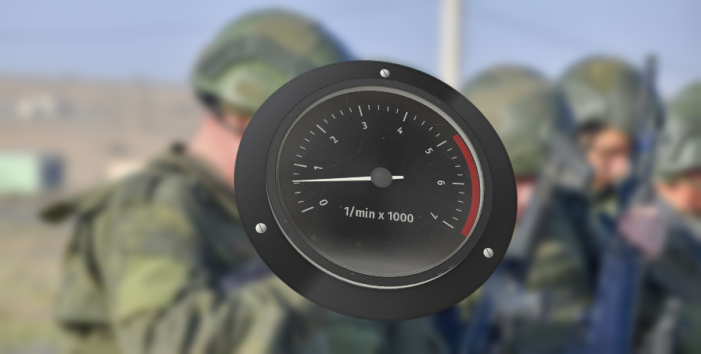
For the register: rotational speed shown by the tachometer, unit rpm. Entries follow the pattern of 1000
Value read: 600
